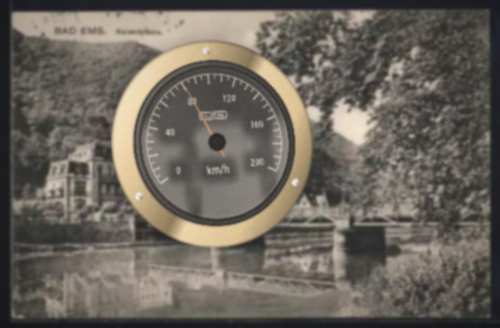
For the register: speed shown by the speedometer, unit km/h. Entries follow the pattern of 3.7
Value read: 80
